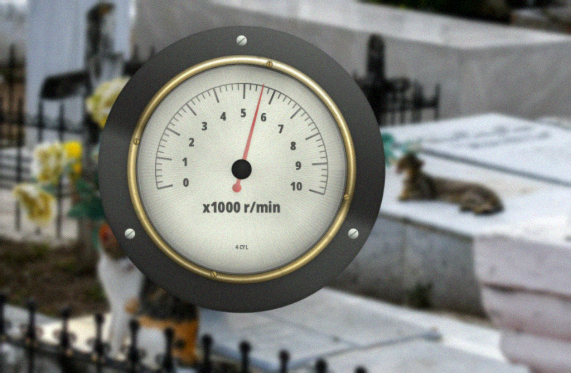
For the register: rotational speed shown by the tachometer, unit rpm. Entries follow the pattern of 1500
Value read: 5600
